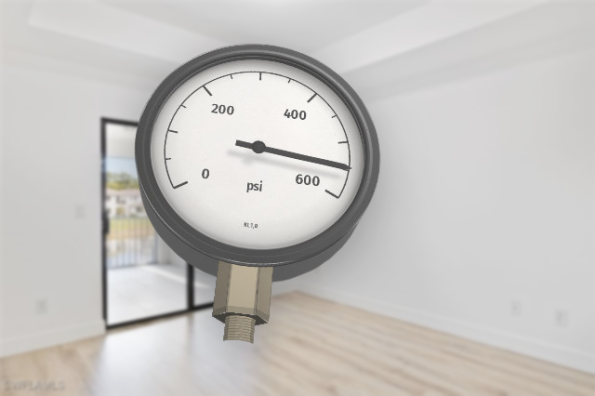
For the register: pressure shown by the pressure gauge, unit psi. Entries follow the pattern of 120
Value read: 550
